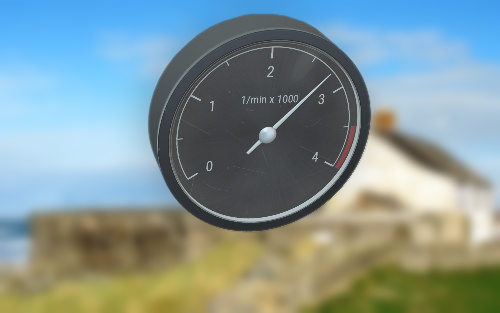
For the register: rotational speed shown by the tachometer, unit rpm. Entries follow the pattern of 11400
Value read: 2750
